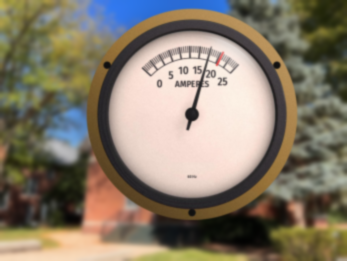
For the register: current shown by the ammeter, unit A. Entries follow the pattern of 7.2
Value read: 17.5
